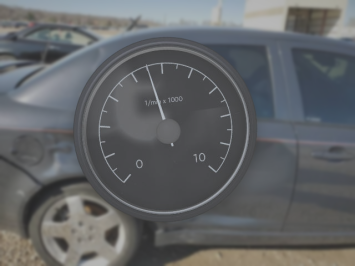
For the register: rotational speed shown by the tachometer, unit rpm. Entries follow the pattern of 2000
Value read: 4500
